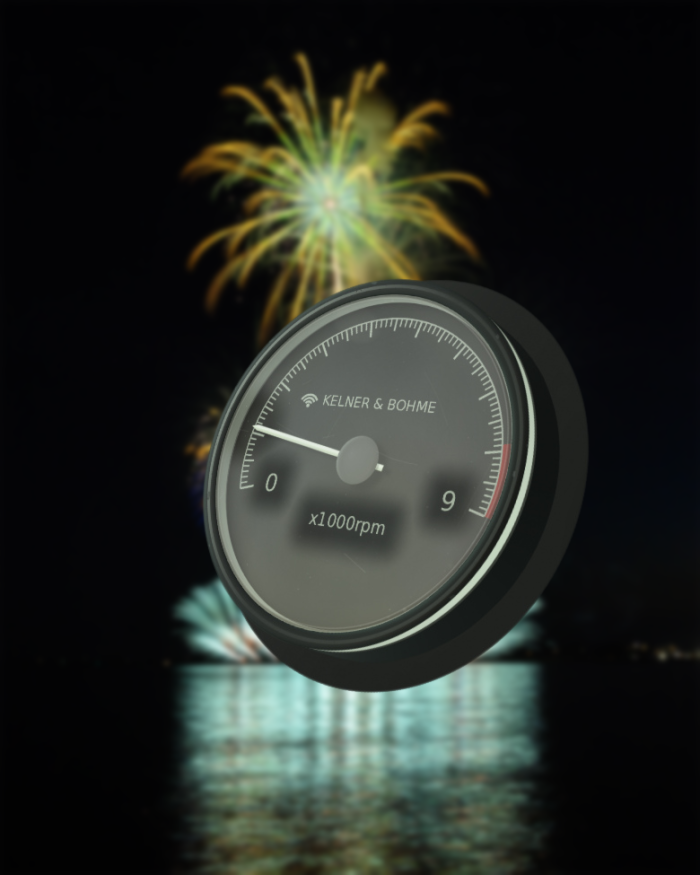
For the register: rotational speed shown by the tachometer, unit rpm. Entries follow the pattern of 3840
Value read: 1100
